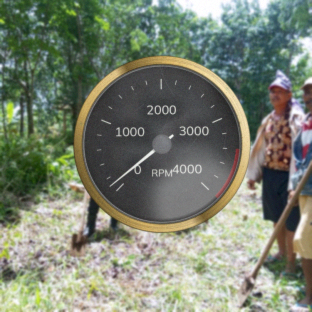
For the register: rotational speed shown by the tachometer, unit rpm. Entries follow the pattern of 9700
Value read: 100
